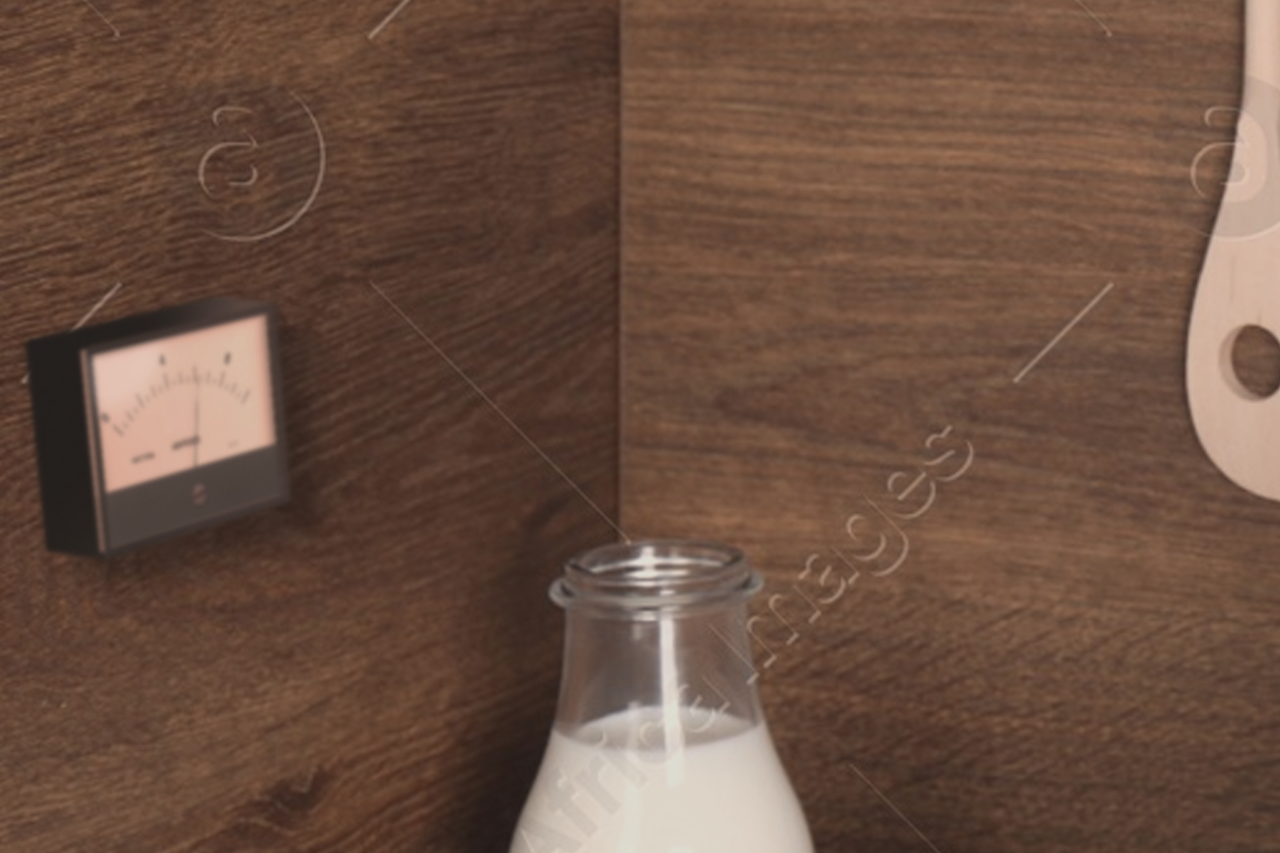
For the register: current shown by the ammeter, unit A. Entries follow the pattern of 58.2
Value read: 6
